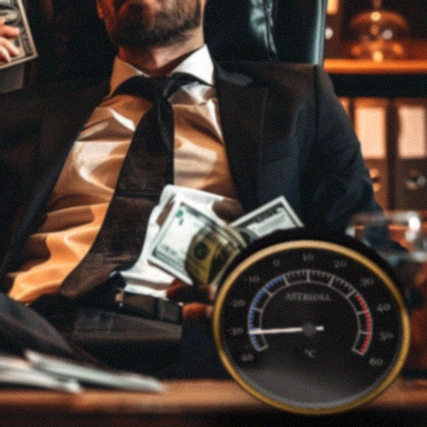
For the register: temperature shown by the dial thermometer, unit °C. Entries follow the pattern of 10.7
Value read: -30
